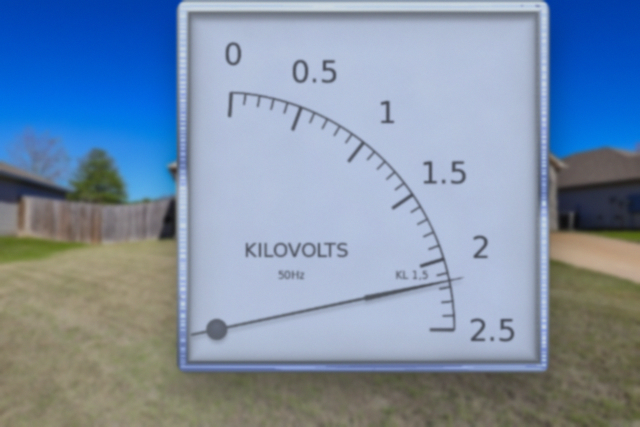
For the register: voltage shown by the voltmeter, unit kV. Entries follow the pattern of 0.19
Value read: 2.15
